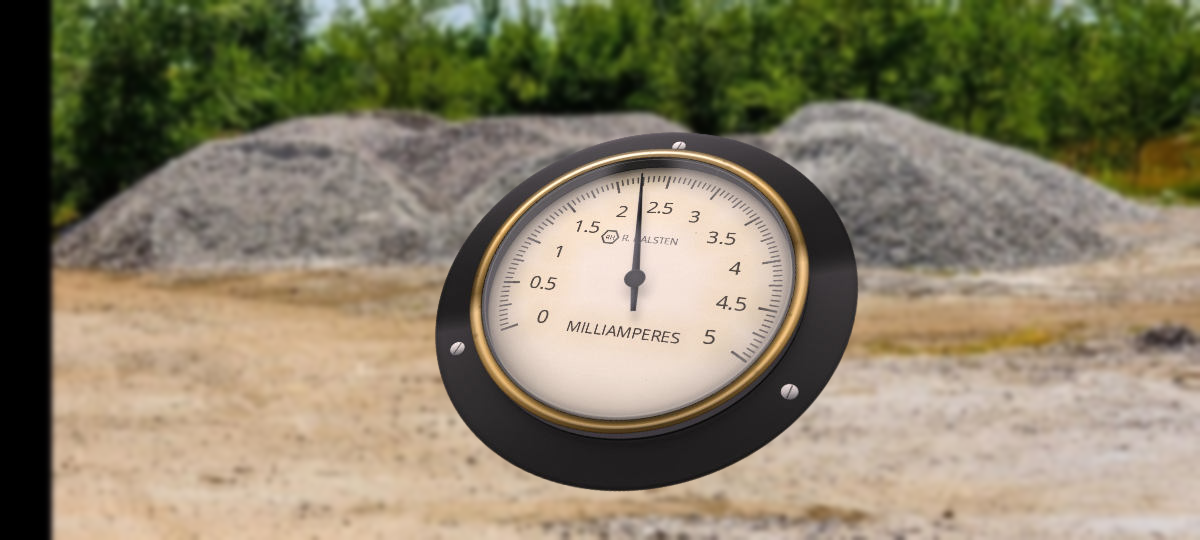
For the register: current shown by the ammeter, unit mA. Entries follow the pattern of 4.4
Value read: 2.25
